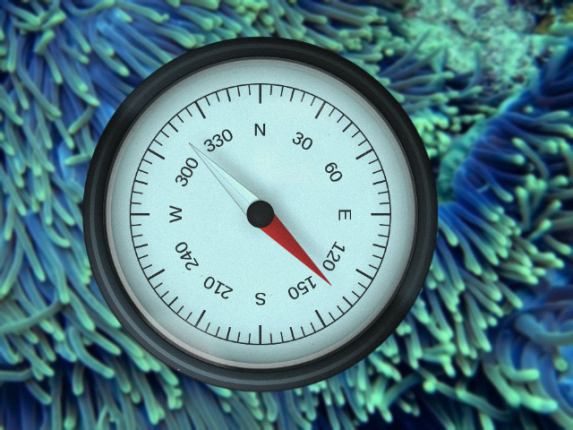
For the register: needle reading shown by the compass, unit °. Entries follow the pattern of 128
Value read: 135
